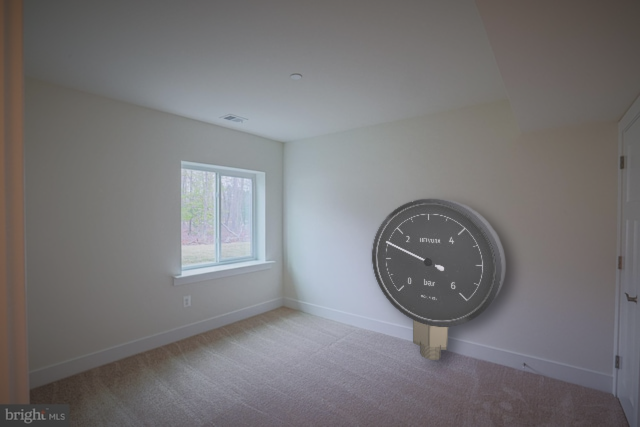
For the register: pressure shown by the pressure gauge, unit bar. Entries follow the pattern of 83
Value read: 1.5
